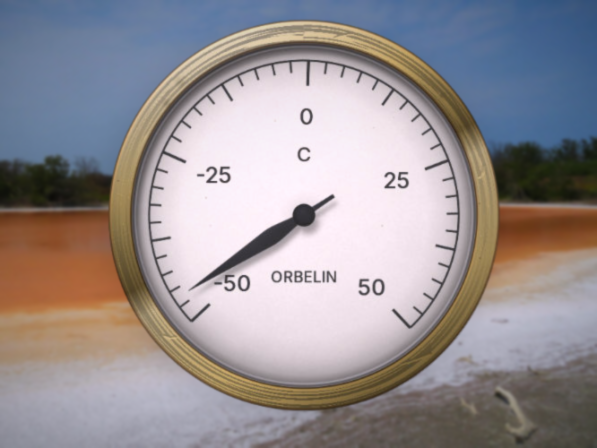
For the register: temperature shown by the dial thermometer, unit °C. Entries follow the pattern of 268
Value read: -46.25
